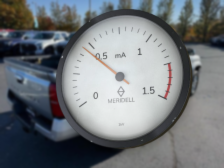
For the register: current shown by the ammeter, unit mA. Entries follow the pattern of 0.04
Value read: 0.45
